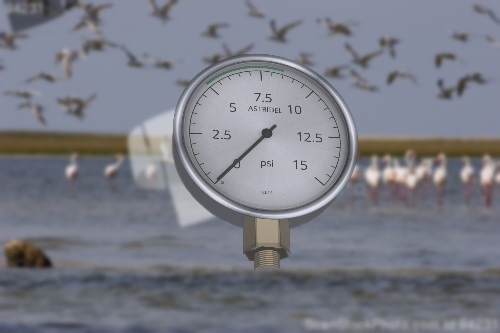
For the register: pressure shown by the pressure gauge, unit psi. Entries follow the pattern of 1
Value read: 0
